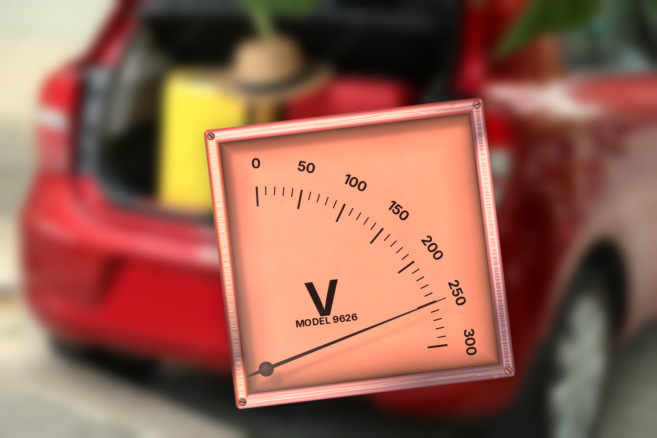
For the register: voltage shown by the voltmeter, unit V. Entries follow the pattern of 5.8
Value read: 250
